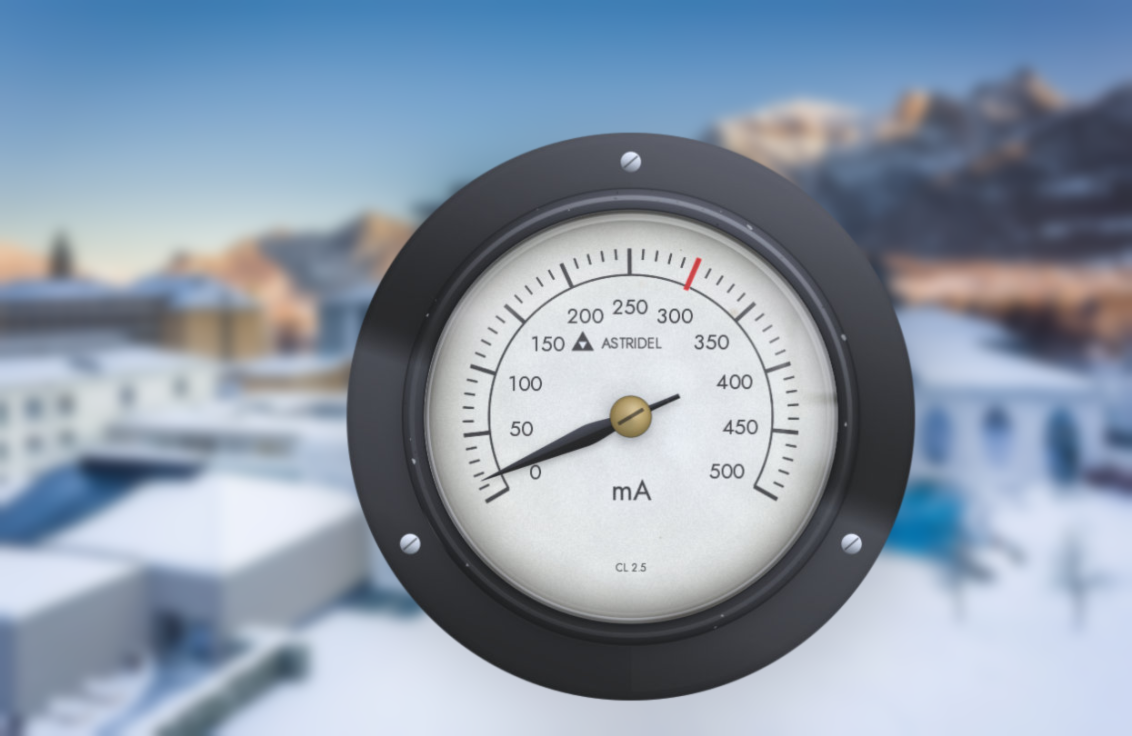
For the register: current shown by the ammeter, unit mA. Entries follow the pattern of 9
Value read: 15
